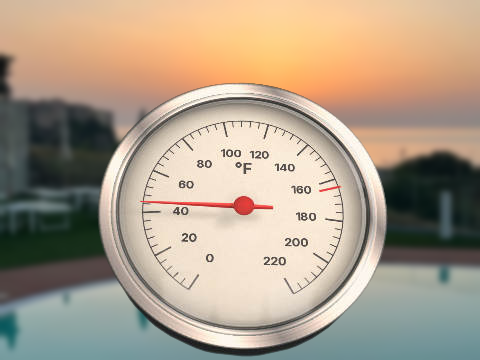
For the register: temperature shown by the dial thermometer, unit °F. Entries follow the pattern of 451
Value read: 44
